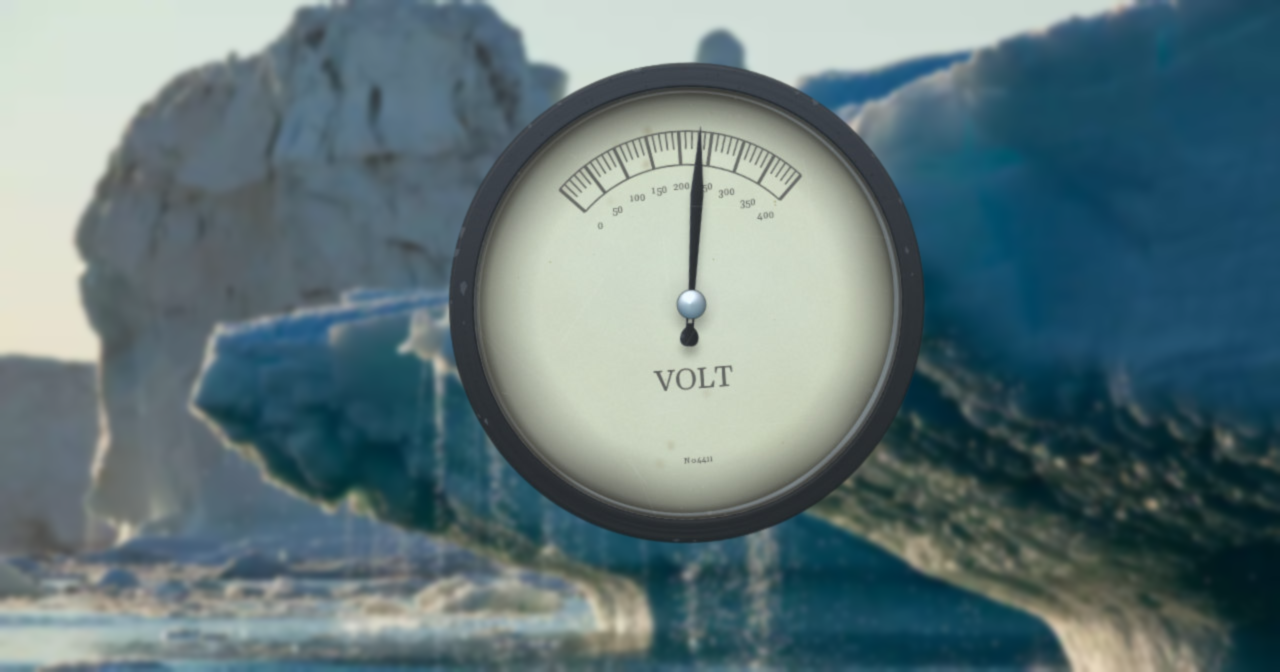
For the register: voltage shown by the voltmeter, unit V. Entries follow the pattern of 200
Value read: 230
